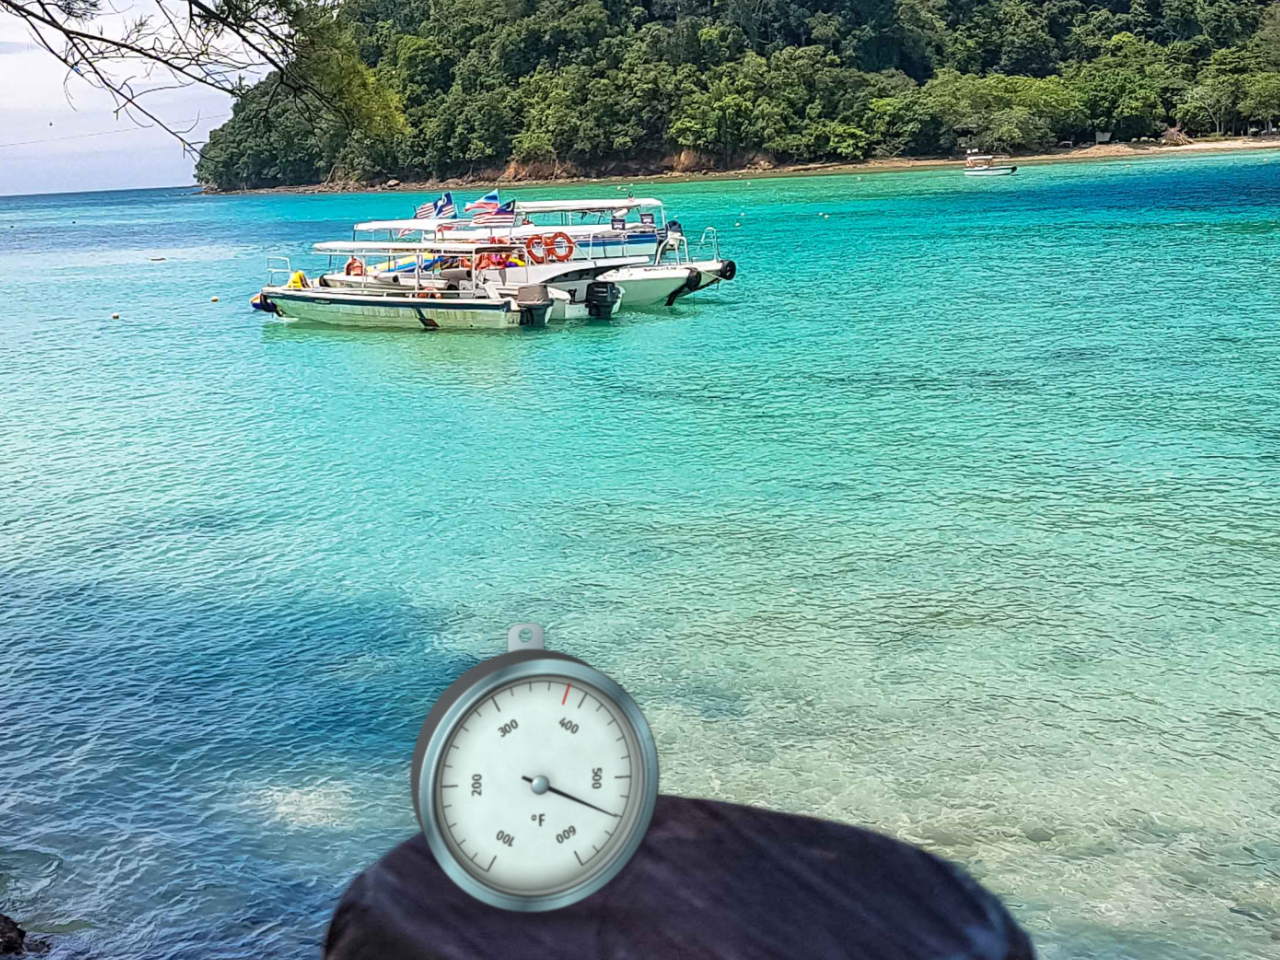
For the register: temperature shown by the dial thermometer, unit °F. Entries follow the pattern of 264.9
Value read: 540
